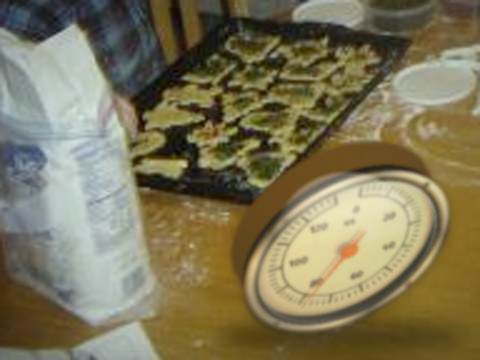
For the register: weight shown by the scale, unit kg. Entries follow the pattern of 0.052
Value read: 80
